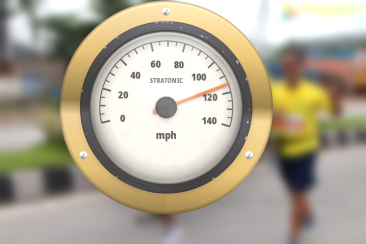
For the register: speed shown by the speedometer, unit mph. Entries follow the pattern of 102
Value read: 115
